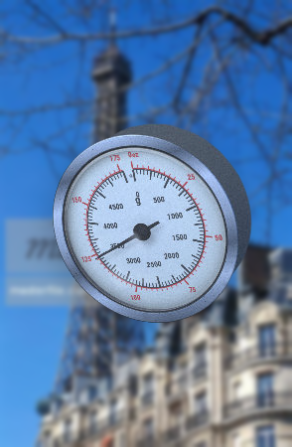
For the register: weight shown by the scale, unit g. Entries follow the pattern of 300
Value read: 3500
